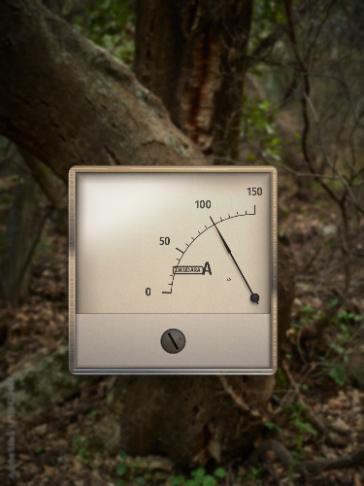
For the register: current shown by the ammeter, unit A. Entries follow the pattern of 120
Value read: 100
